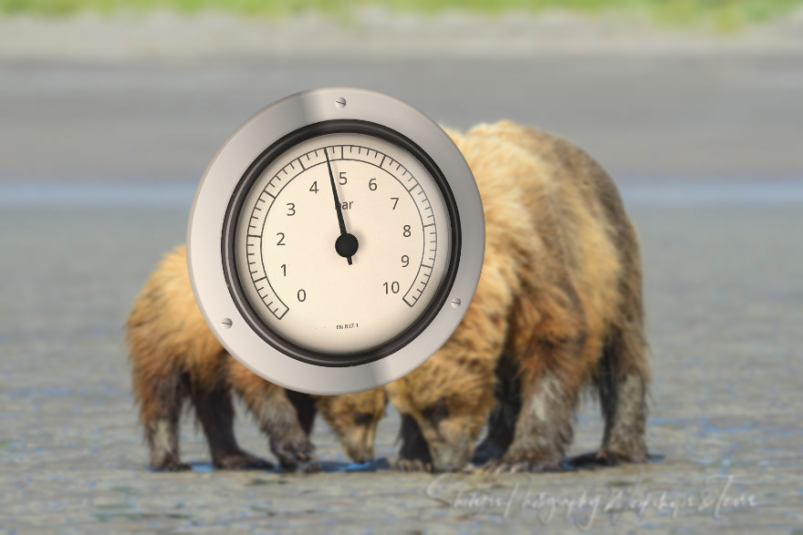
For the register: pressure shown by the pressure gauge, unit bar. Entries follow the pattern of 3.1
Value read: 4.6
